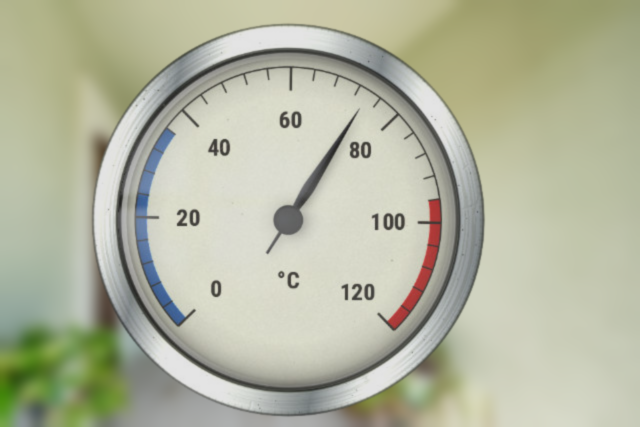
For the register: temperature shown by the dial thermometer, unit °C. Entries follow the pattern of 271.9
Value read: 74
